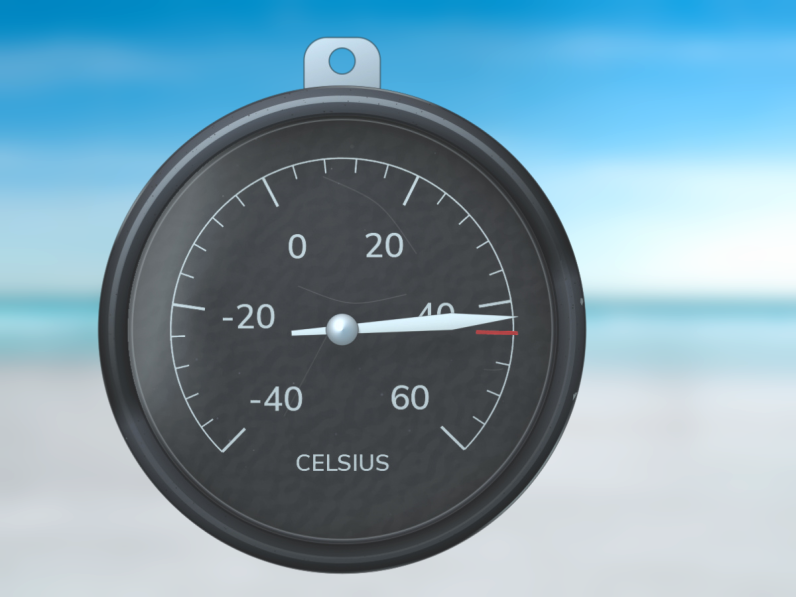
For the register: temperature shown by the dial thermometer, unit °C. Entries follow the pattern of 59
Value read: 42
